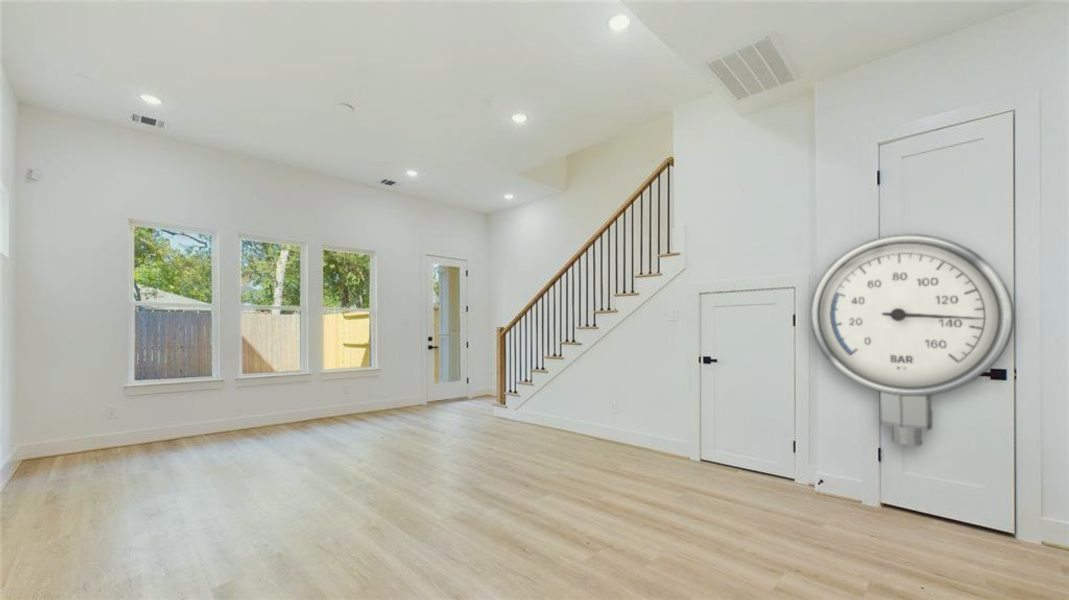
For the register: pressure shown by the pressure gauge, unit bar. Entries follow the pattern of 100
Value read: 135
